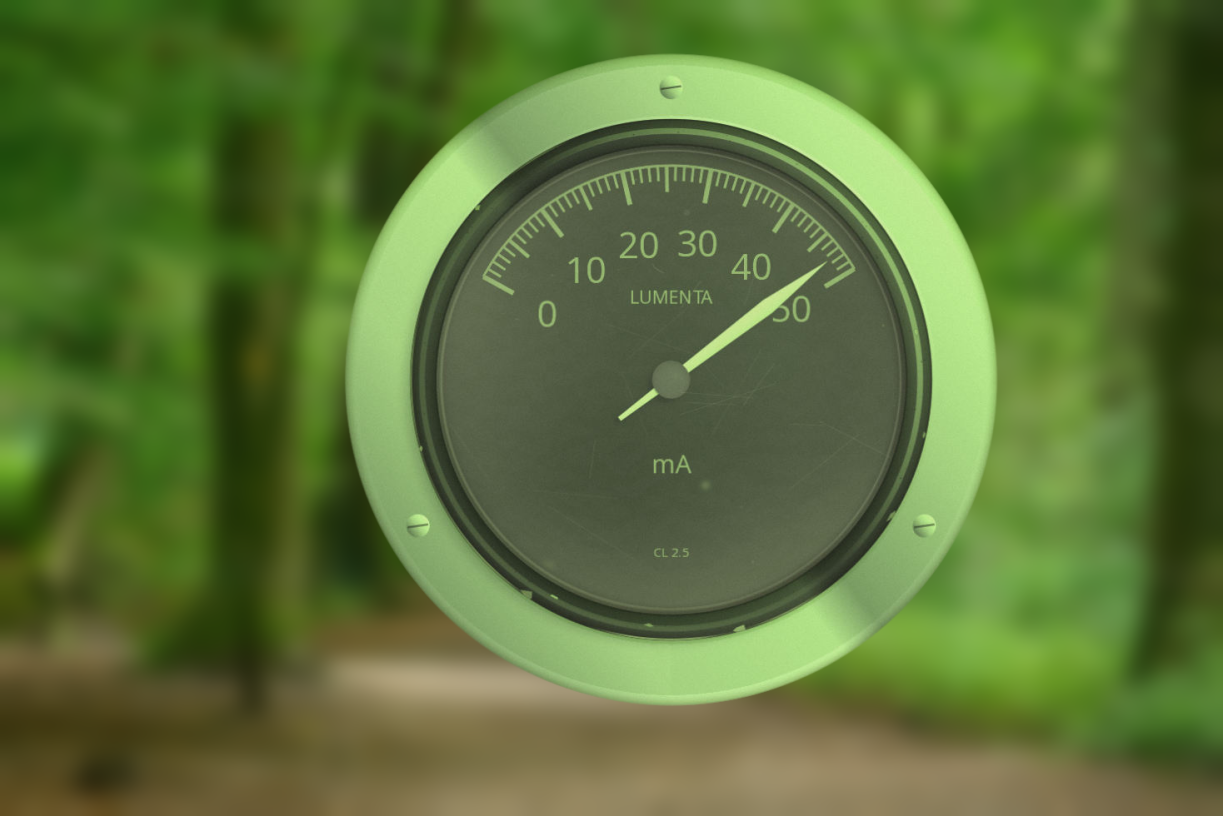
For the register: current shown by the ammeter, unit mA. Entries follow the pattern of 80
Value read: 47.5
